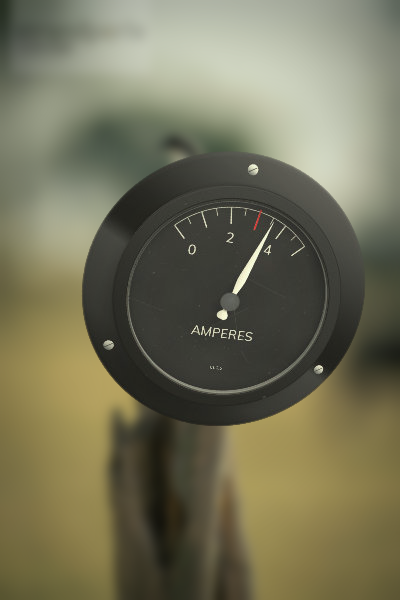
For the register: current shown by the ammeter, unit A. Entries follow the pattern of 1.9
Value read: 3.5
